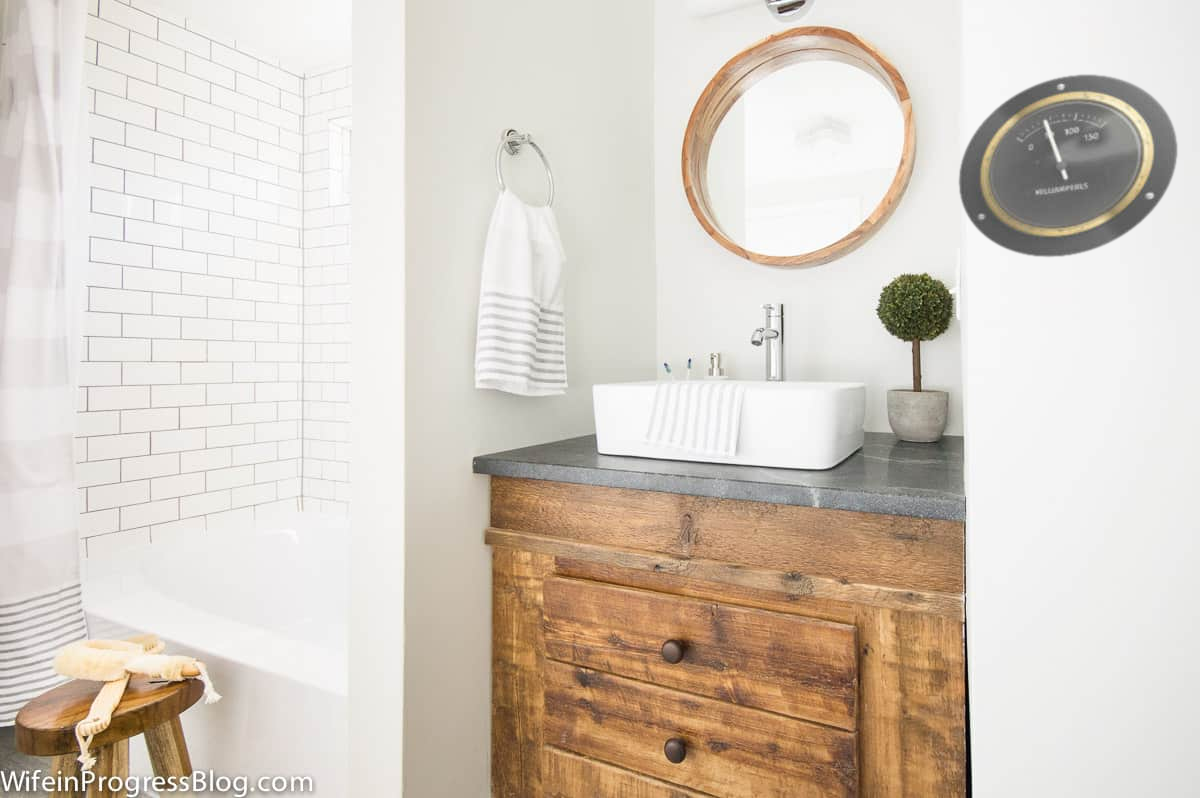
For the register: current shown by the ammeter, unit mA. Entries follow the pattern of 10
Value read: 50
